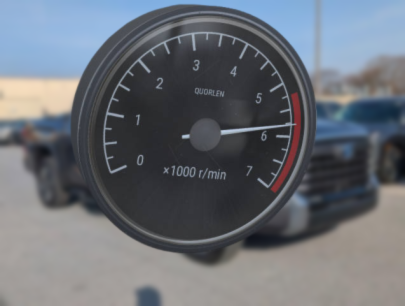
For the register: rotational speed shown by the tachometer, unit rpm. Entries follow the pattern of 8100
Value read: 5750
